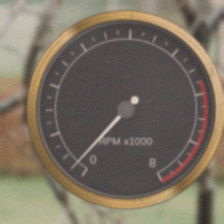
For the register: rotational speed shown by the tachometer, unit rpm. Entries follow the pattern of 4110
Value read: 250
